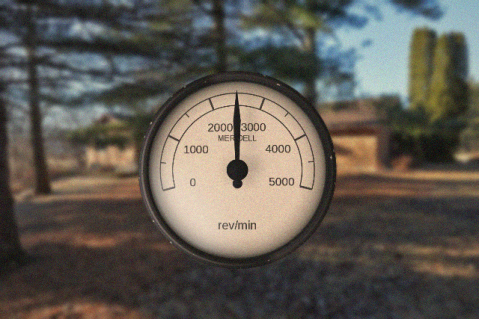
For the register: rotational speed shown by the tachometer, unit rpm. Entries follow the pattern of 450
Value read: 2500
